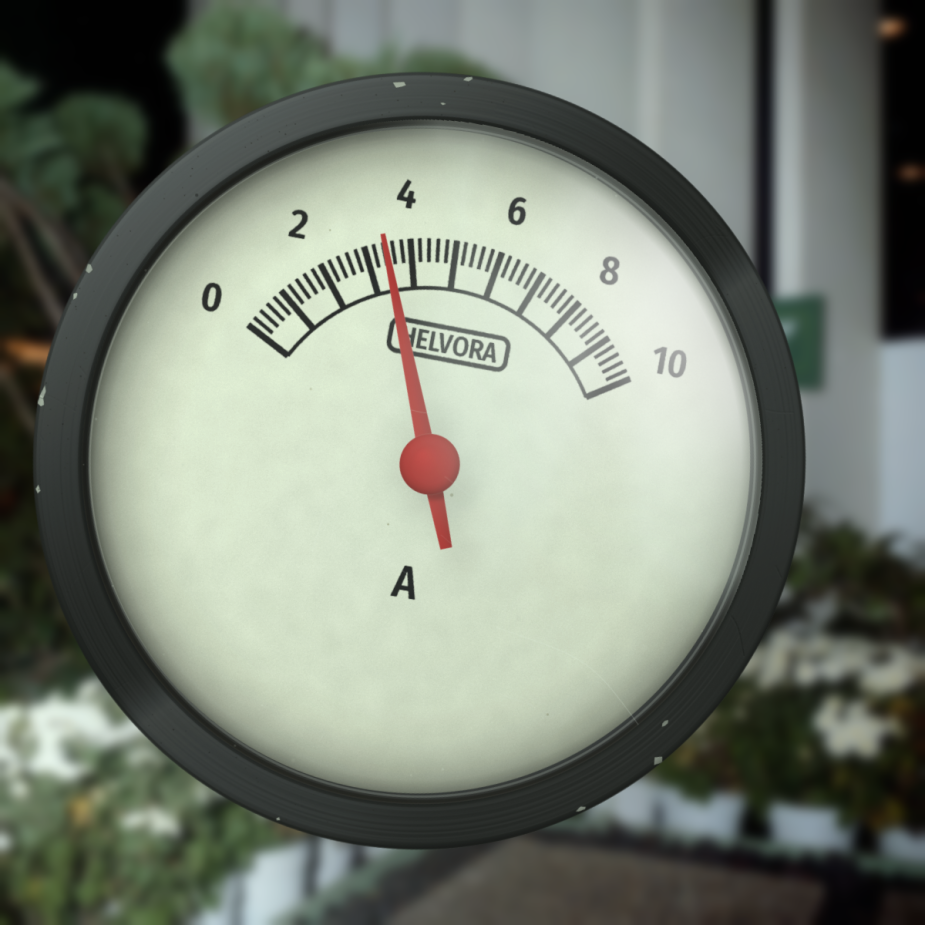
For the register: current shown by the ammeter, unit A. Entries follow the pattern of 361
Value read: 3.4
